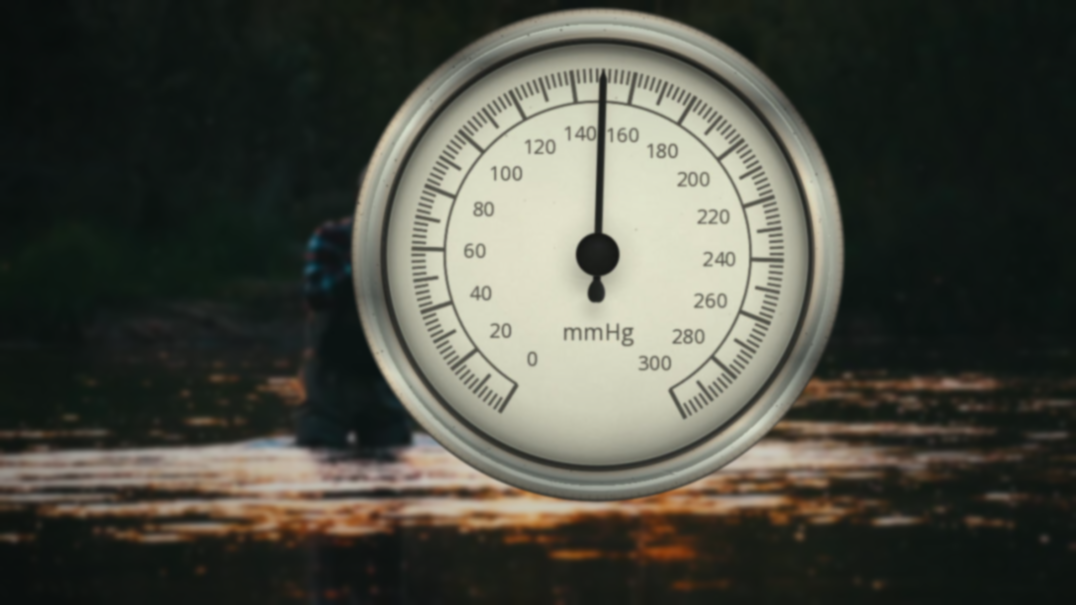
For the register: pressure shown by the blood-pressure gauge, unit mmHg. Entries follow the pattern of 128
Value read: 150
